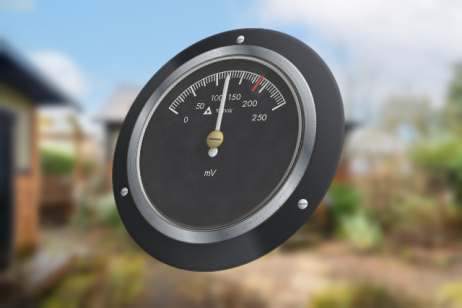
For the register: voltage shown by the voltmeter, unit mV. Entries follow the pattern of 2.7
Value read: 125
